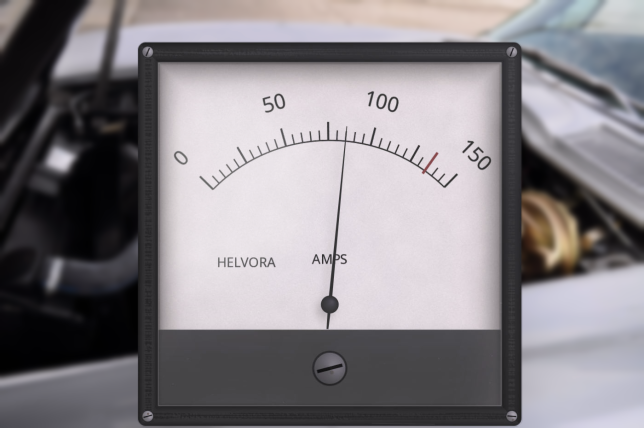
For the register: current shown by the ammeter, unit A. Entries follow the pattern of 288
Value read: 85
